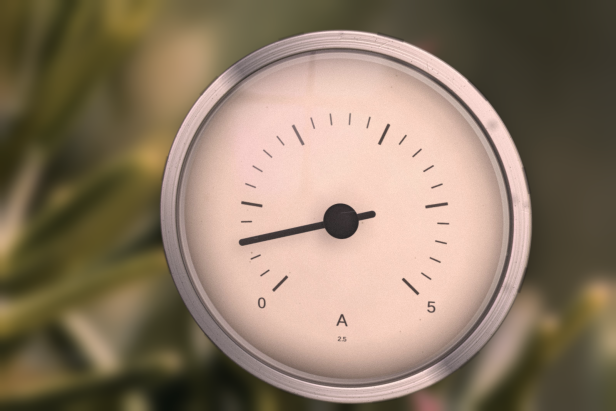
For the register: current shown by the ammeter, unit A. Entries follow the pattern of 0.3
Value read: 0.6
